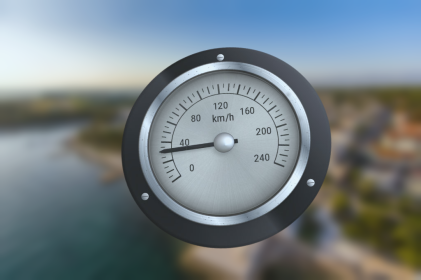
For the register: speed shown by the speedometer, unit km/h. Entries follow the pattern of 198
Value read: 30
